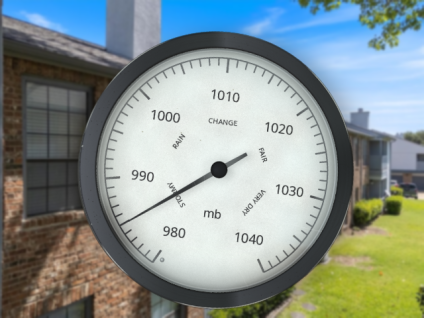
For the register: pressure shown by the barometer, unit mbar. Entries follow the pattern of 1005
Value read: 985
